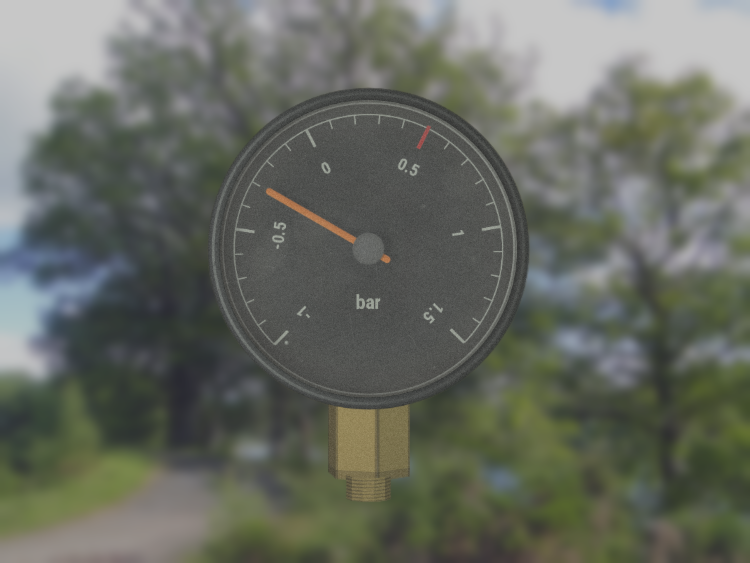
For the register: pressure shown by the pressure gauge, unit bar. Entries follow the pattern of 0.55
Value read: -0.3
